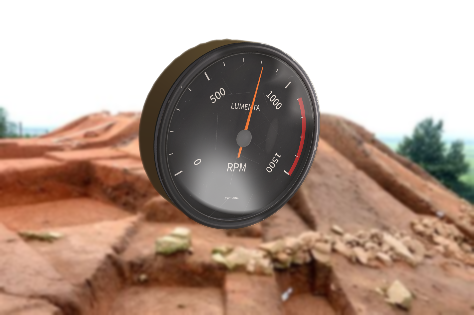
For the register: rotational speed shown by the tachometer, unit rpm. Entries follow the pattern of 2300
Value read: 800
